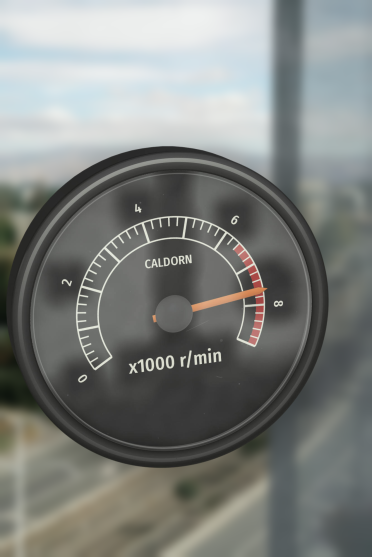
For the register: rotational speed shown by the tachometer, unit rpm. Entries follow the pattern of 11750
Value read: 7600
